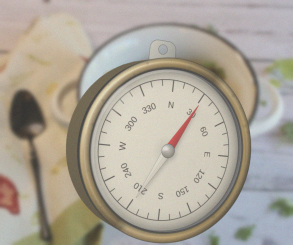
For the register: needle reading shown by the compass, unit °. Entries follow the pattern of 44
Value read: 30
